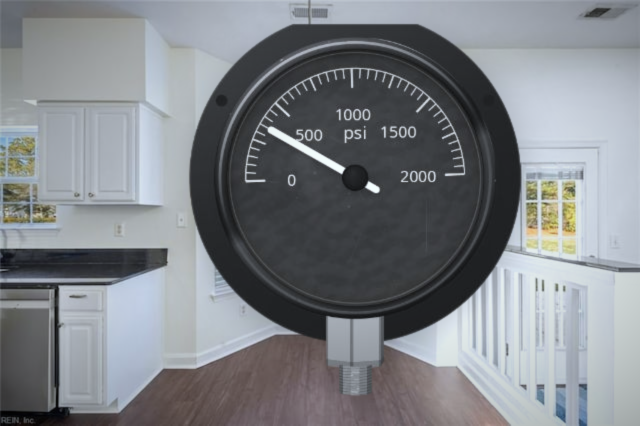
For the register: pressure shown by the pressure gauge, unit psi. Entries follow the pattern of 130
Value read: 350
